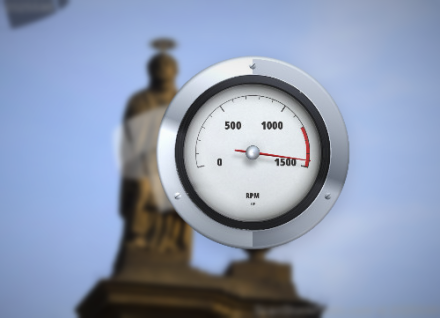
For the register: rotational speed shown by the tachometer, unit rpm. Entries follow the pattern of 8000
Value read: 1450
